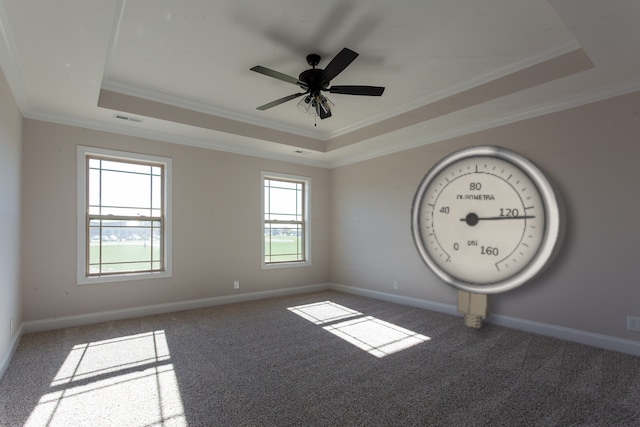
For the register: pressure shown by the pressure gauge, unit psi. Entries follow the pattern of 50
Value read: 125
